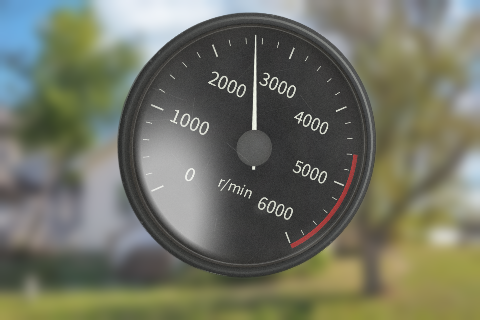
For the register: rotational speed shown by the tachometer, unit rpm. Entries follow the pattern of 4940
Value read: 2500
